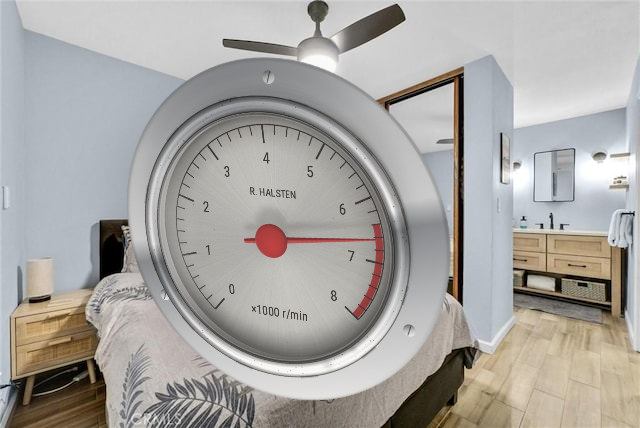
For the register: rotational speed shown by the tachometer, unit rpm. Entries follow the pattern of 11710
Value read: 6600
